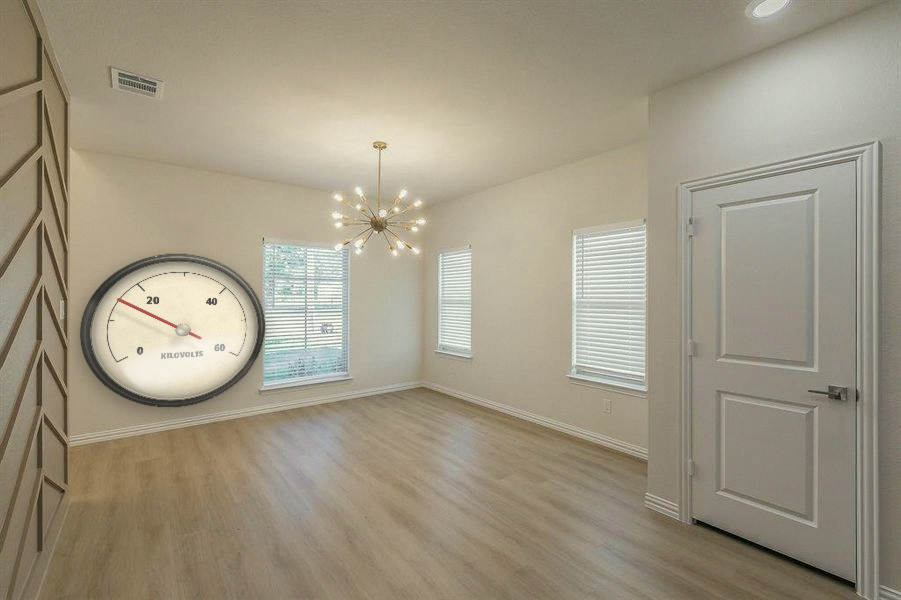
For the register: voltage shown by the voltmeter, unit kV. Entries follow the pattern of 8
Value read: 15
